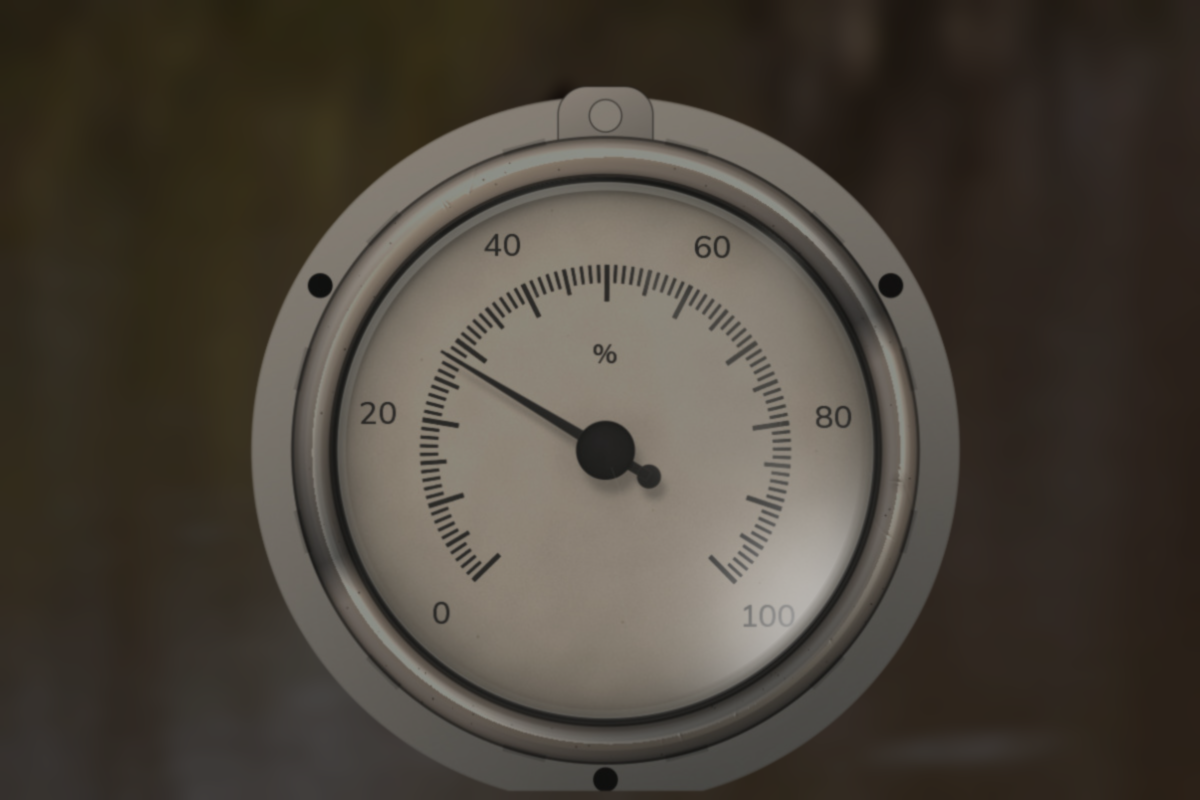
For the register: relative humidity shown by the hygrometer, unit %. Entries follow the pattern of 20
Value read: 28
